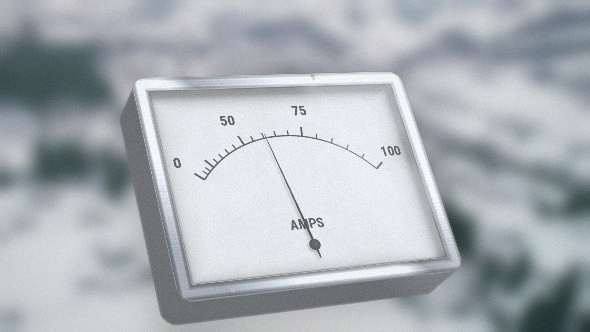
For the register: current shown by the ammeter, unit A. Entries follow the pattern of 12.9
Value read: 60
